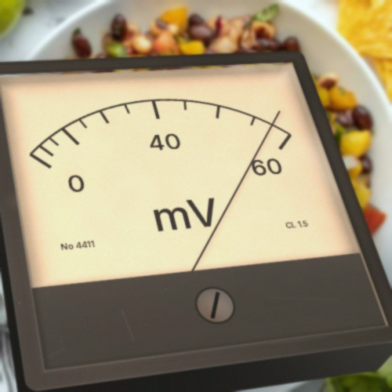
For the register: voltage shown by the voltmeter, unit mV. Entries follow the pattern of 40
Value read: 57.5
